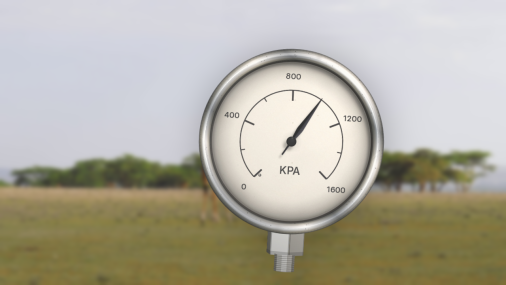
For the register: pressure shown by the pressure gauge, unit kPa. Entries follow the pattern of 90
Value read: 1000
